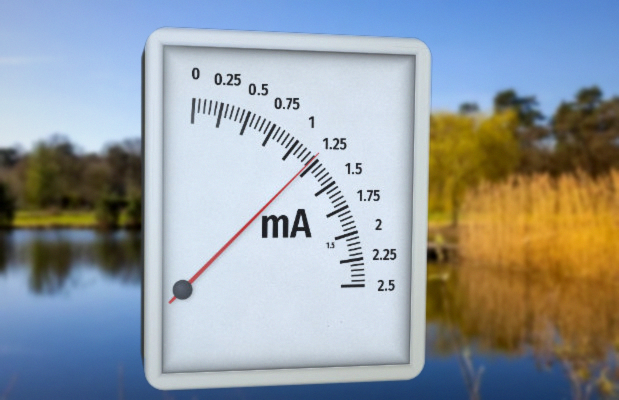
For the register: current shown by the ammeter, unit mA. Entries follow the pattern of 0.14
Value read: 1.2
